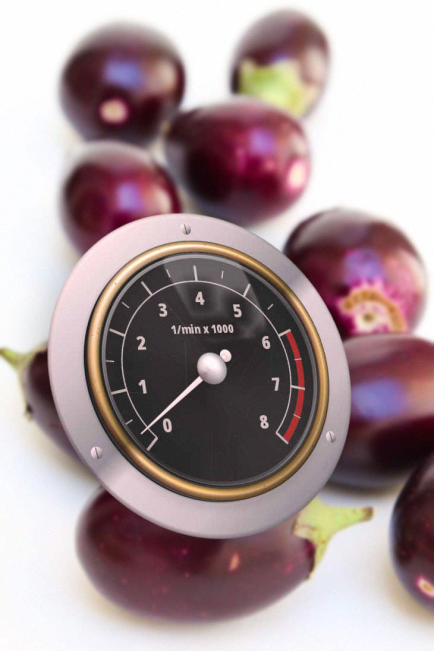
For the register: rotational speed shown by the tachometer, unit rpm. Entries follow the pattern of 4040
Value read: 250
